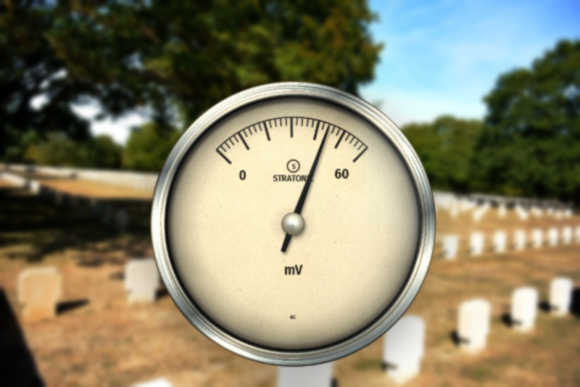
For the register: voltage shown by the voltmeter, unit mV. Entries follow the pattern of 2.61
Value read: 44
